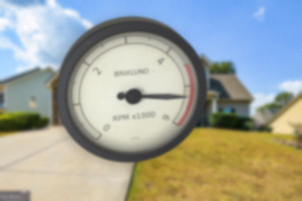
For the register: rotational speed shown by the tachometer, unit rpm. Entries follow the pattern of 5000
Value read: 5250
